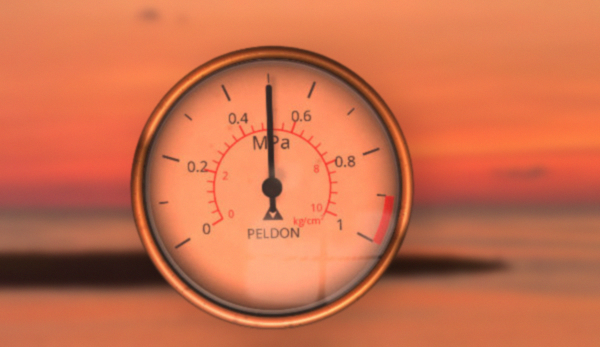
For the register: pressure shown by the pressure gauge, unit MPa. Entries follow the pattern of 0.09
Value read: 0.5
